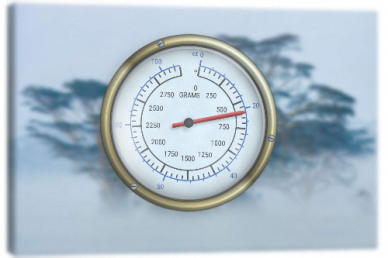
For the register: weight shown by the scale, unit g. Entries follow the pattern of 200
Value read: 600
